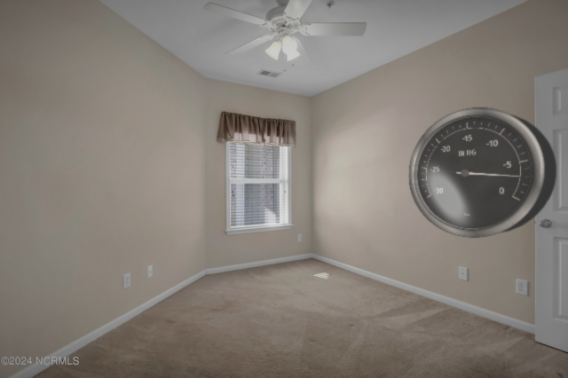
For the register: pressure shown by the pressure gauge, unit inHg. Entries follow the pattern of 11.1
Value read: -3
